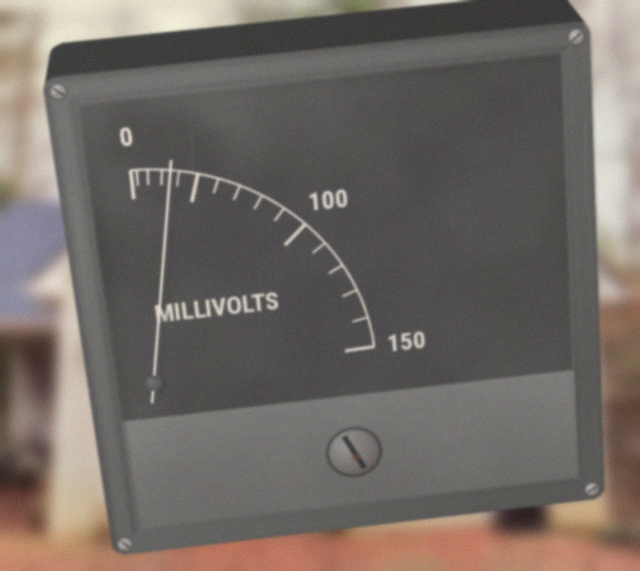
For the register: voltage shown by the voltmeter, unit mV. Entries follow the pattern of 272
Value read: 35
